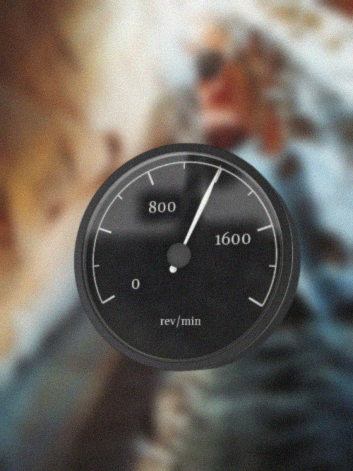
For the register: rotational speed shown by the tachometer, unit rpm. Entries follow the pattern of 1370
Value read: 1200
